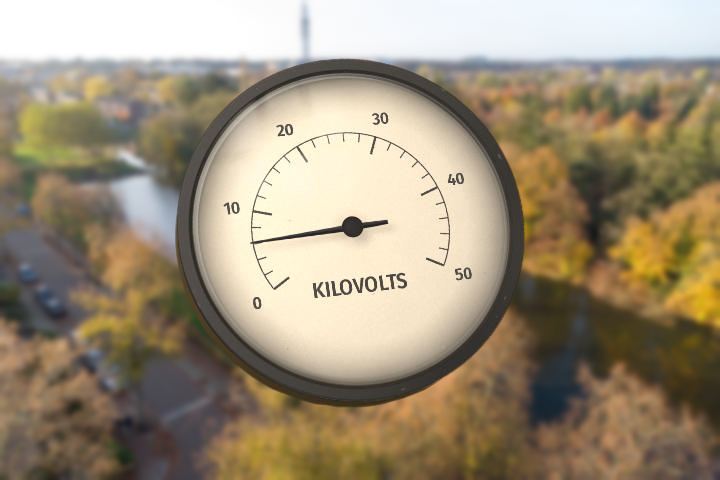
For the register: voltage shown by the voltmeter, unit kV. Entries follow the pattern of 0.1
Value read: 6
